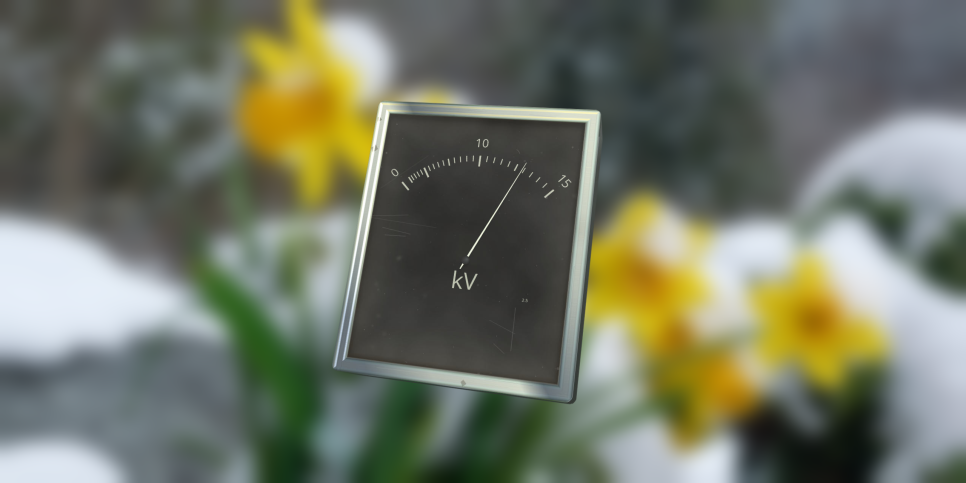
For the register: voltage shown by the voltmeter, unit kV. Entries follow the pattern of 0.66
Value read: 13
